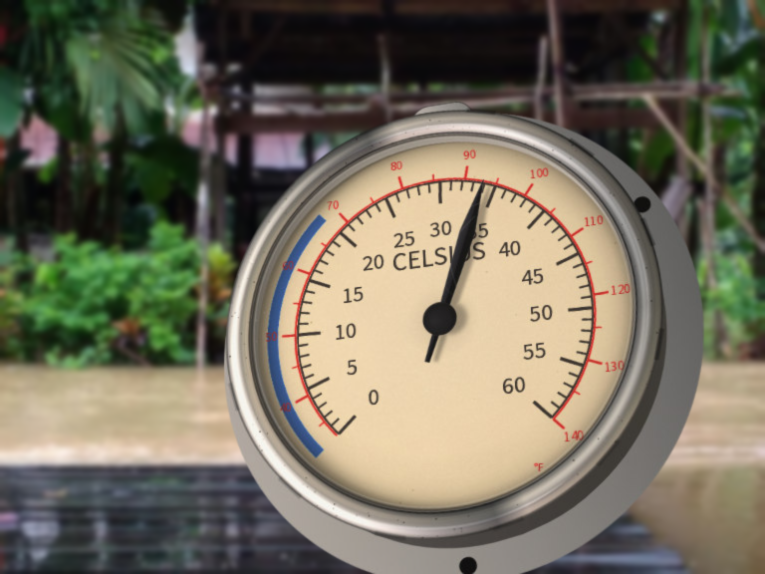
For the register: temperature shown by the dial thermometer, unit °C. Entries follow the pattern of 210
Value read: 34
